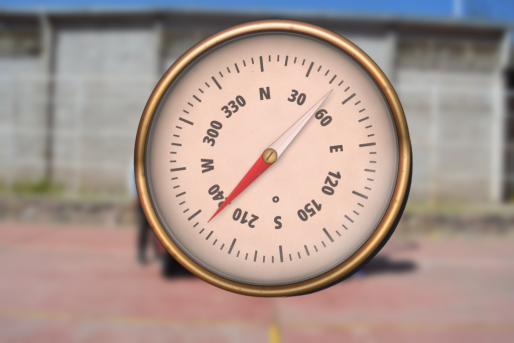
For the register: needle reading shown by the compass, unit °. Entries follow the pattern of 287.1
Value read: 230
